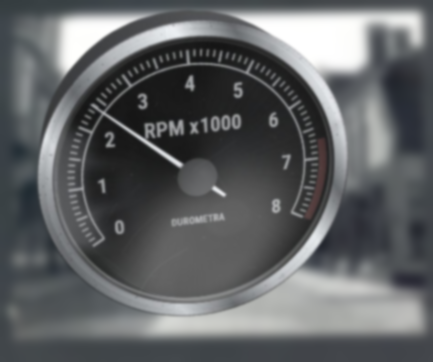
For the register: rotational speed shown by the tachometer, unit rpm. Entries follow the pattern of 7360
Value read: 2400
